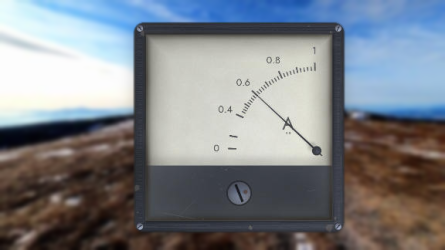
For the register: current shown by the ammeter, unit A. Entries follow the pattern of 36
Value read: 0.6
